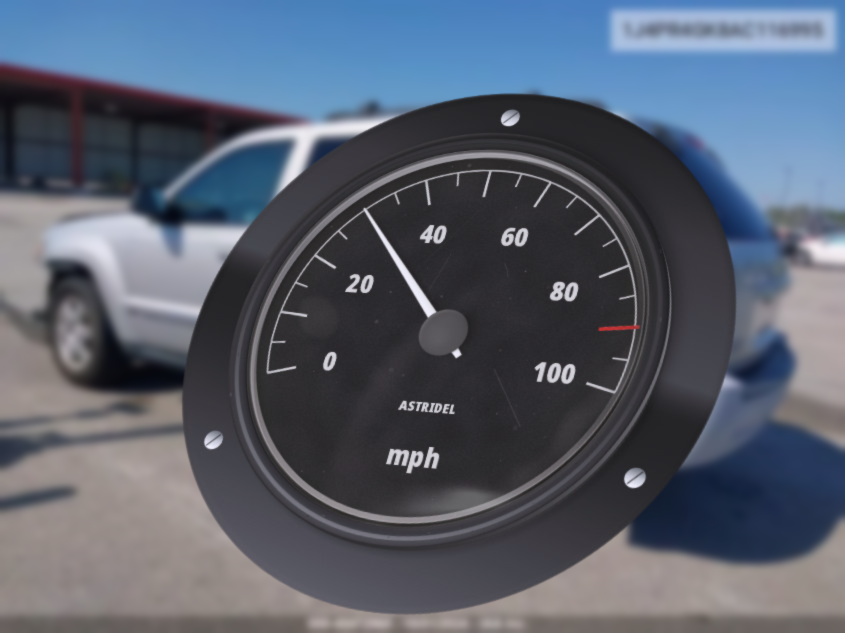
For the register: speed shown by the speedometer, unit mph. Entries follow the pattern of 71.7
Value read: 30
